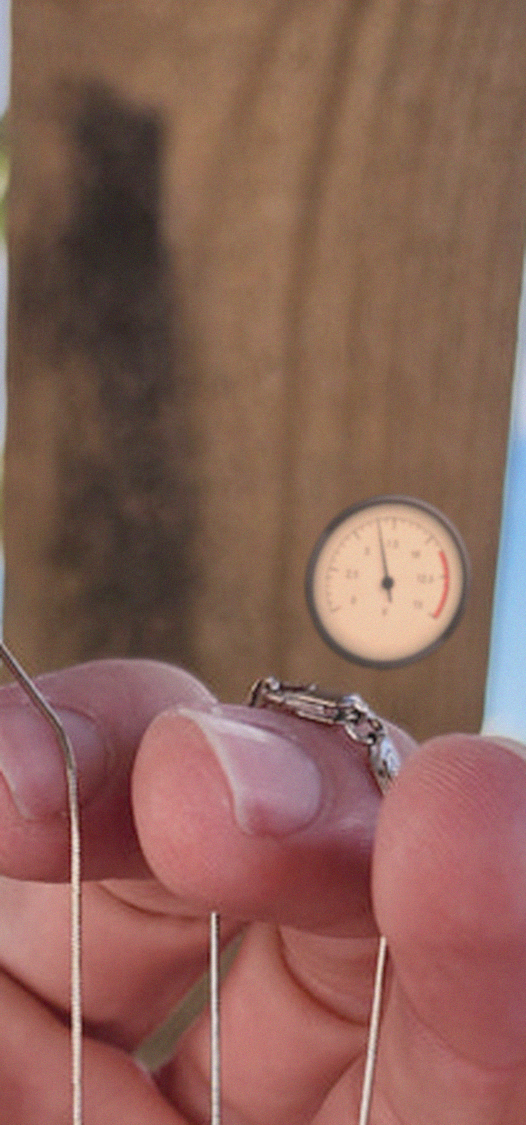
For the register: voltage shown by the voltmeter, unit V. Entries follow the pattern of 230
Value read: 6.5
